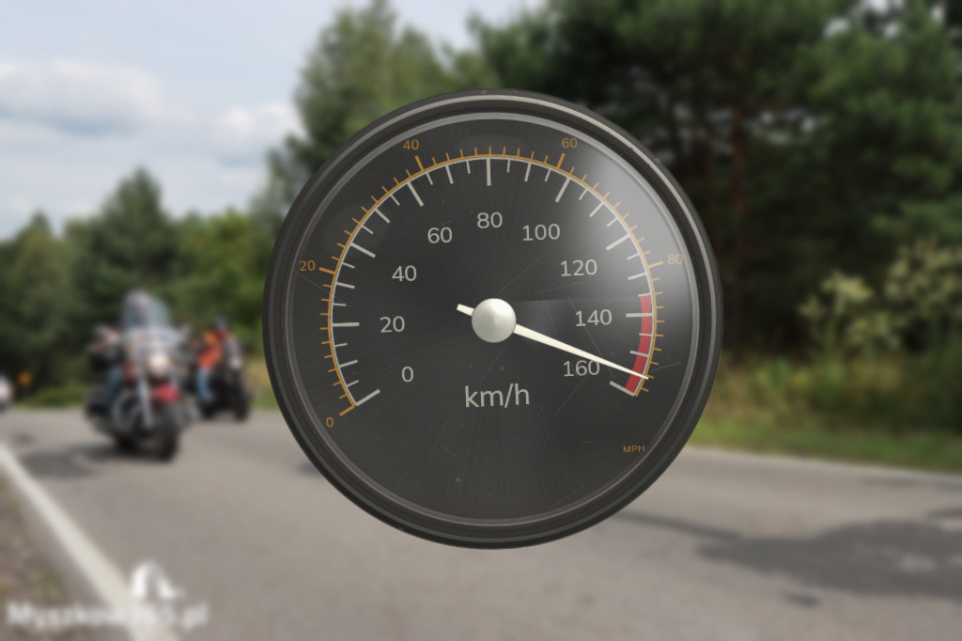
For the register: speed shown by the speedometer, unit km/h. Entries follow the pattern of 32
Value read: 155
